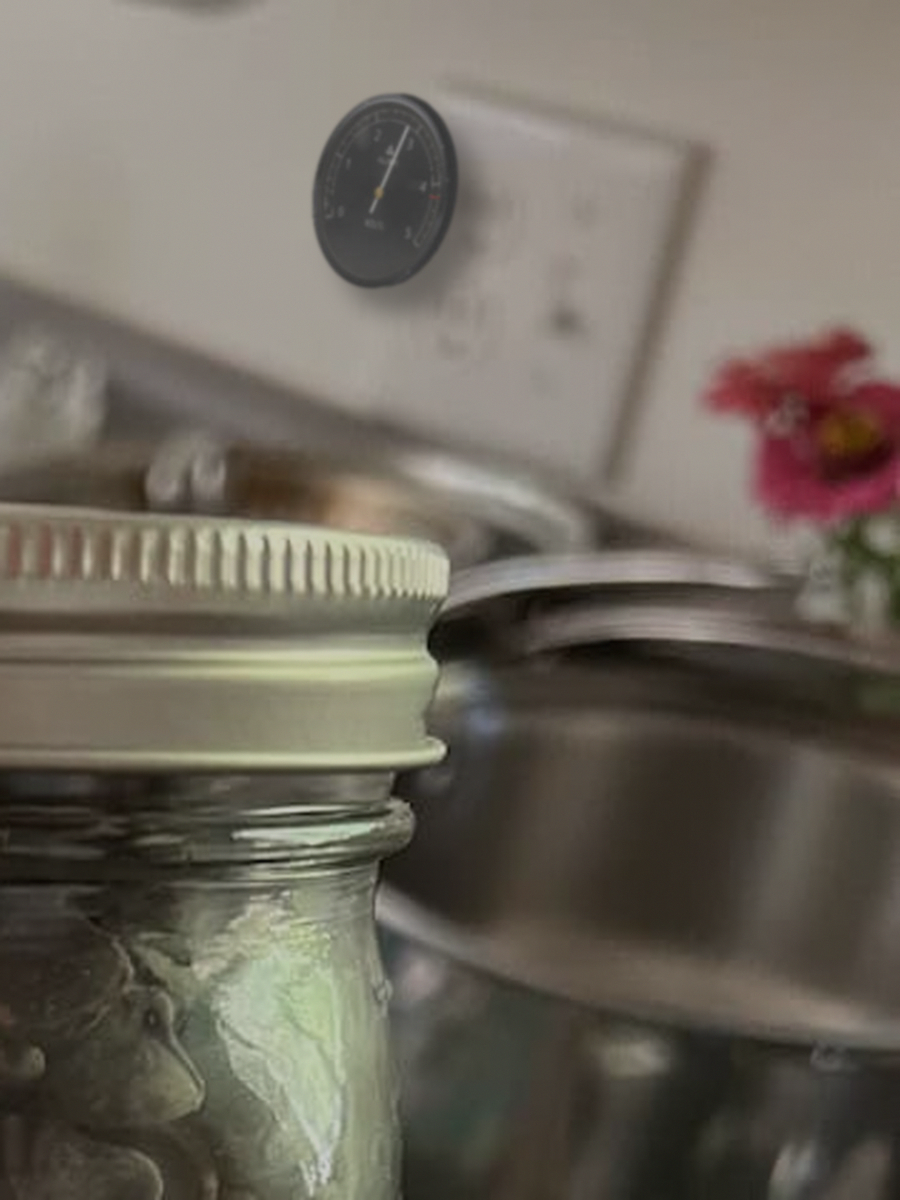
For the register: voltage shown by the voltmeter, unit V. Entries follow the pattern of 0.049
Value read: 2.8
